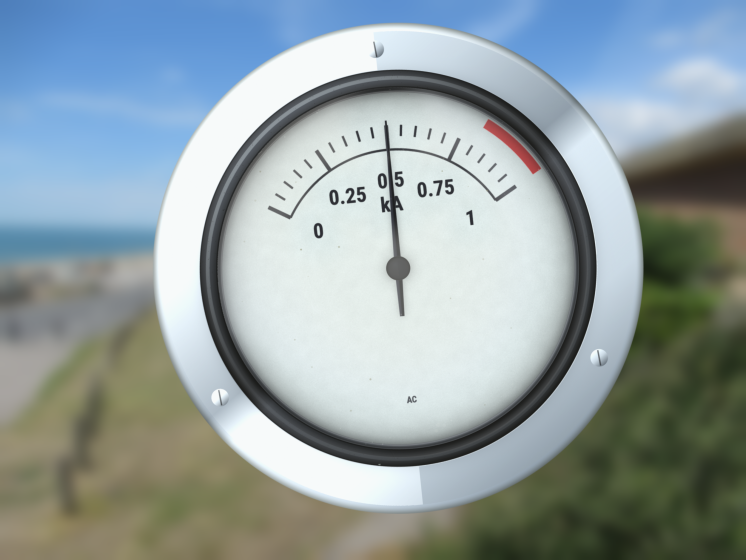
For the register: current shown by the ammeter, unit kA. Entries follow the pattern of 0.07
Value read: 0.5
